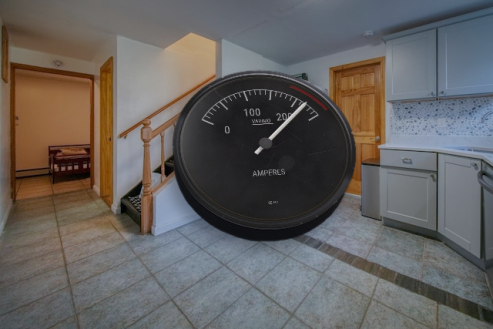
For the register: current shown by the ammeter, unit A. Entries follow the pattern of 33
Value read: 220
